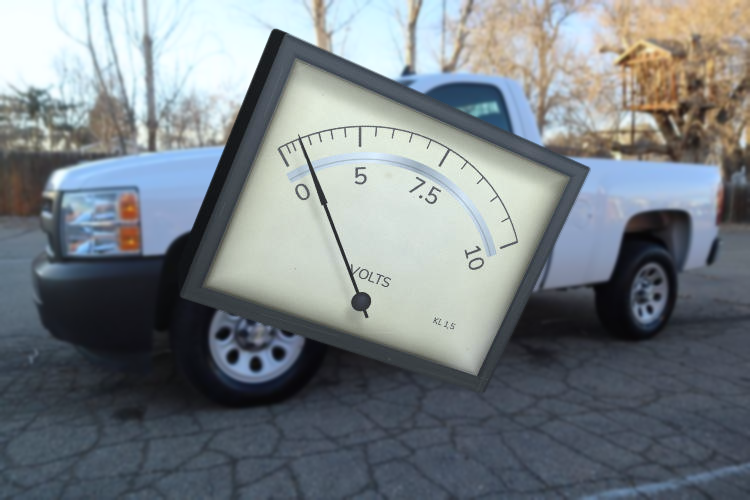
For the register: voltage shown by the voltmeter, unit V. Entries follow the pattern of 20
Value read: 2.5
